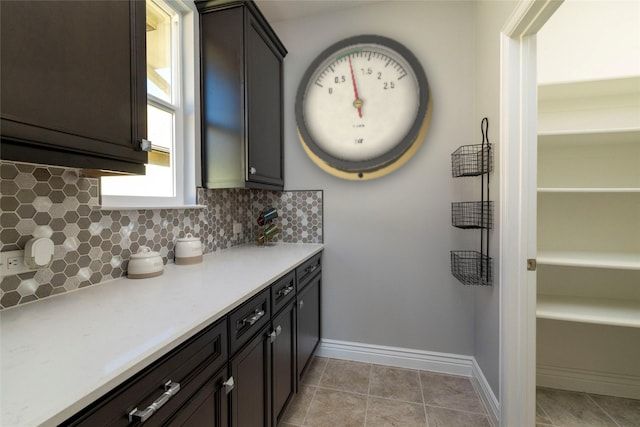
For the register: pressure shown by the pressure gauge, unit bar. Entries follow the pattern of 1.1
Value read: 1
